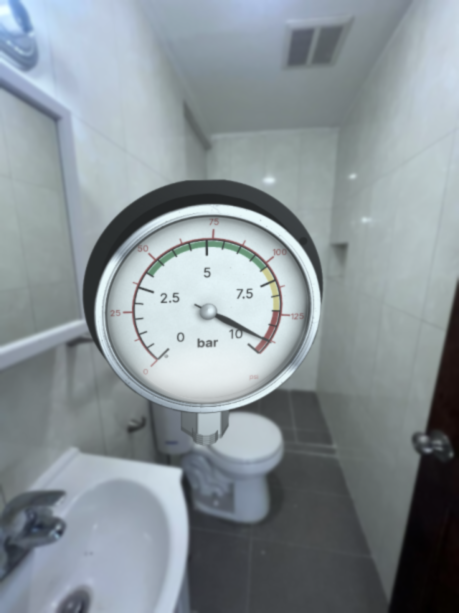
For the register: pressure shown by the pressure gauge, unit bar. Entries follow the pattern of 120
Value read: 9.5
